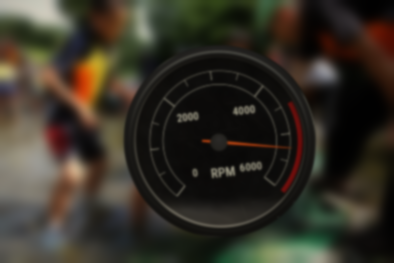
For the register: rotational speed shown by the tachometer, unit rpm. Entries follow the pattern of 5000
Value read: 5250
